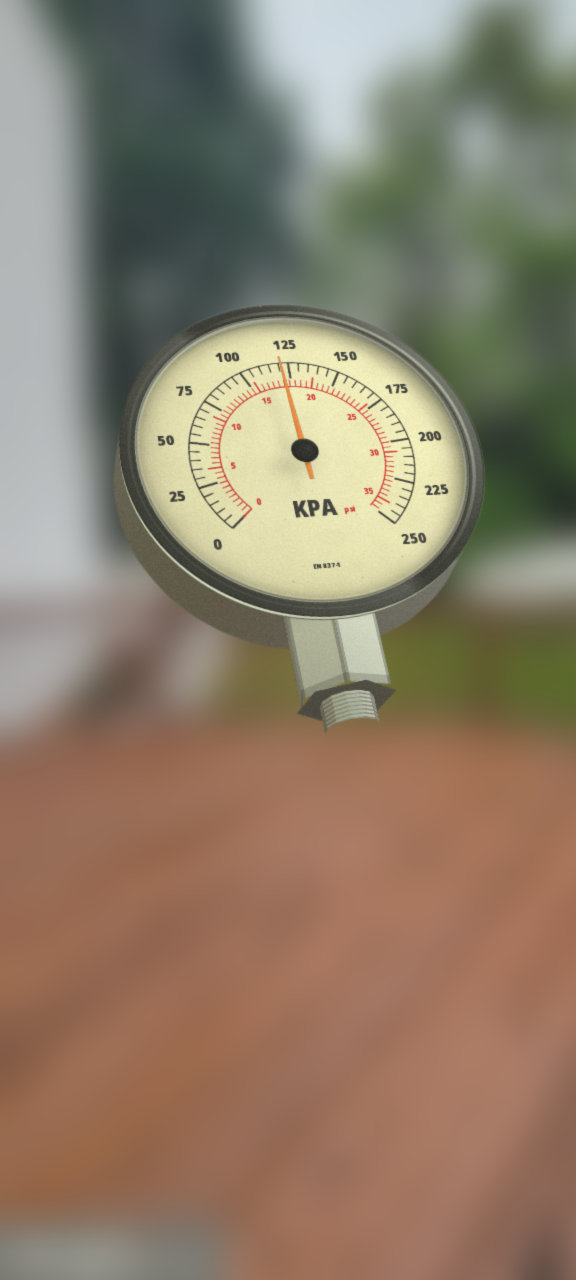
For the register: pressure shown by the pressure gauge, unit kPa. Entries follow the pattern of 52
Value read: 120
